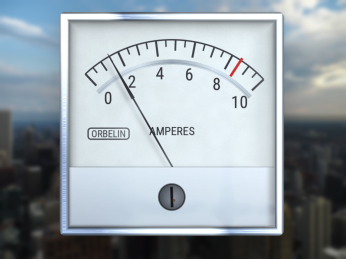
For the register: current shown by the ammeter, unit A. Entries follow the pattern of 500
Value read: 1.5
